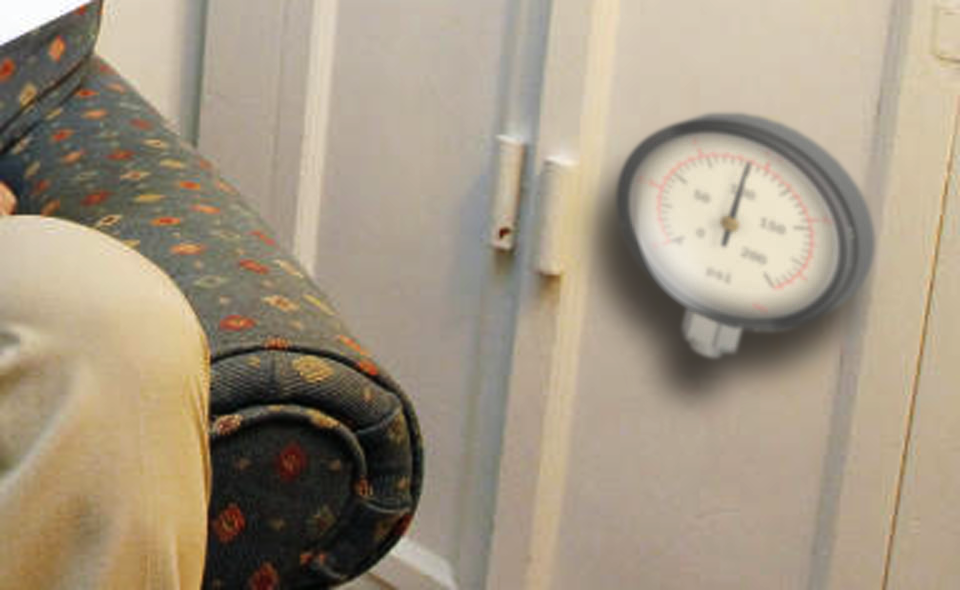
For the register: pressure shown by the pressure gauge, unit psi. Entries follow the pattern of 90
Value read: 100
